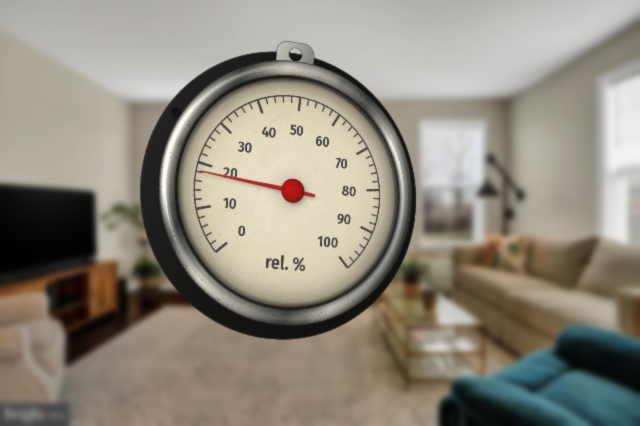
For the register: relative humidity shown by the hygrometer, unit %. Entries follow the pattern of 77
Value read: 18
